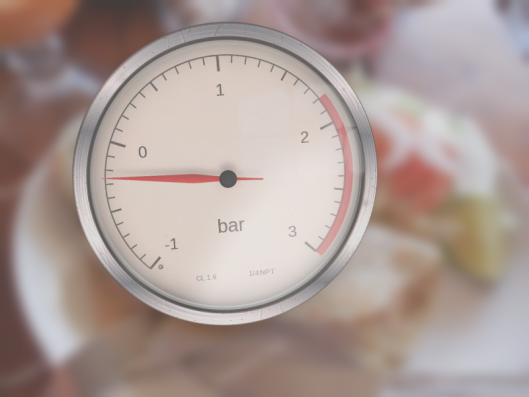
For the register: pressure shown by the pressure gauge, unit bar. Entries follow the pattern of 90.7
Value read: -0.25
